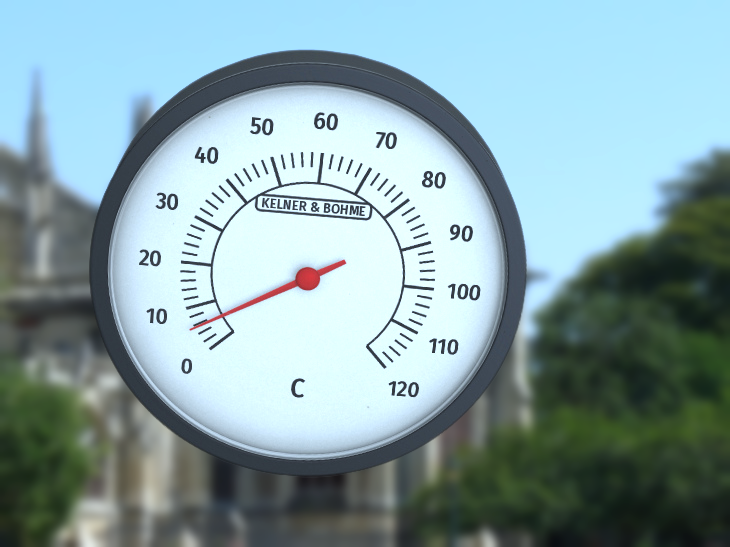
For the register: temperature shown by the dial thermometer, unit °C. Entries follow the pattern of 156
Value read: 6
